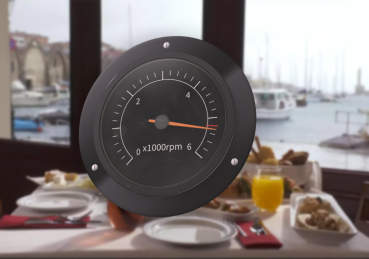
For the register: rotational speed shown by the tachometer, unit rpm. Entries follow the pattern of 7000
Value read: 5300
